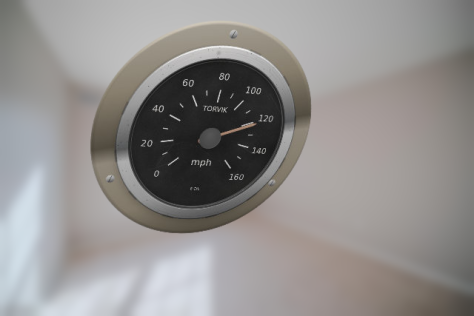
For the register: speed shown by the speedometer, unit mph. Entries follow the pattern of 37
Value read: 120
